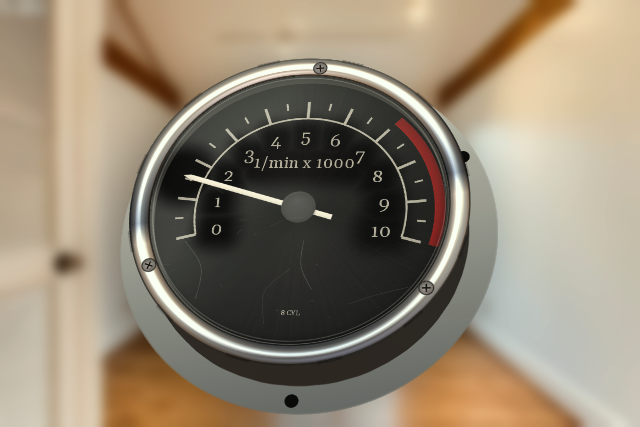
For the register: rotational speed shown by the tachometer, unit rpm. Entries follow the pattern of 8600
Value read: 1500
